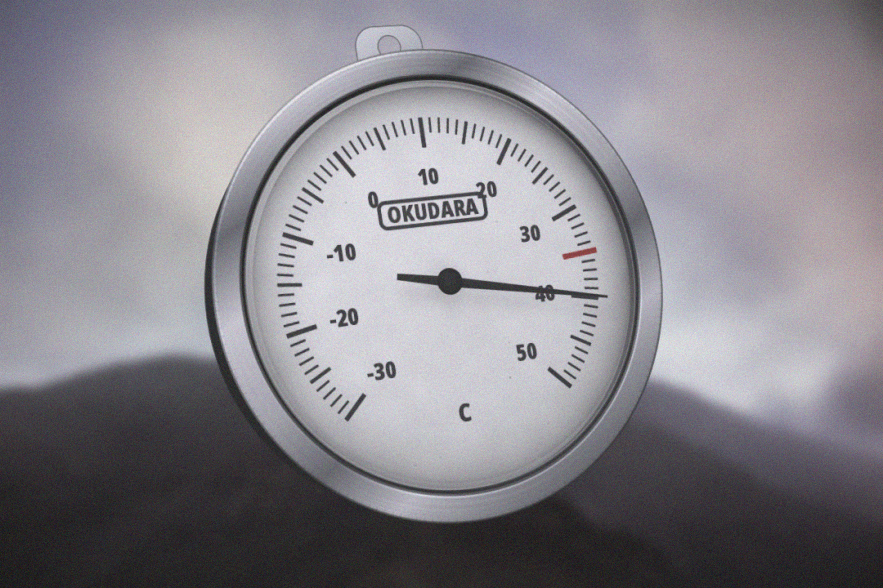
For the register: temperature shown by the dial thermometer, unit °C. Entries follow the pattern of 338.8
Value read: 40
